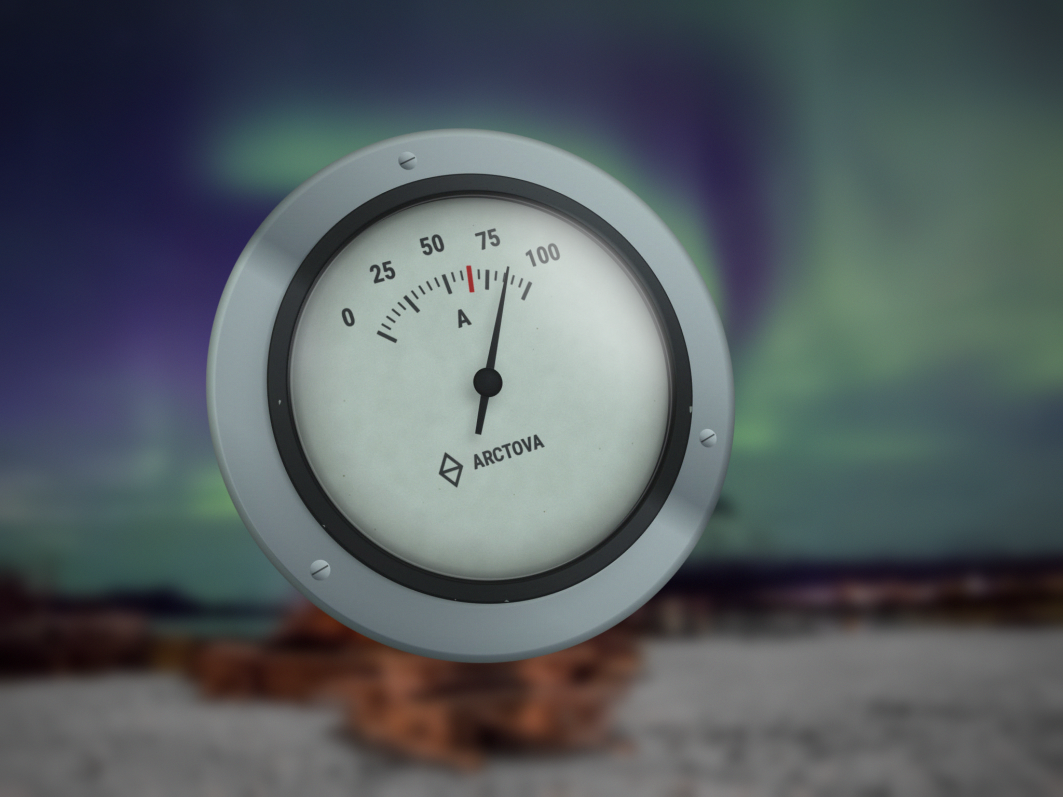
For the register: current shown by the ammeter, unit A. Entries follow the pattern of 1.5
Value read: 85
